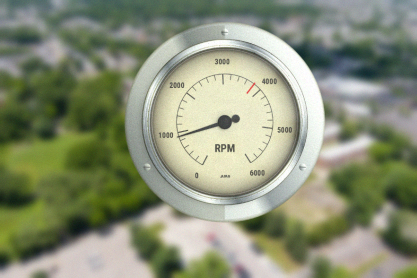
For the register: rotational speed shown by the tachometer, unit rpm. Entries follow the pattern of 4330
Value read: 900
